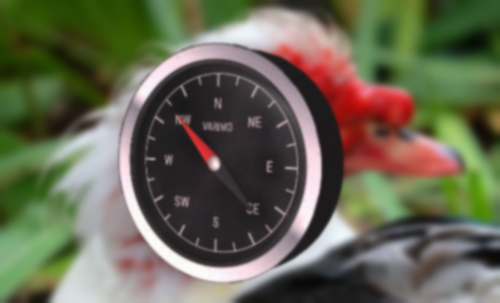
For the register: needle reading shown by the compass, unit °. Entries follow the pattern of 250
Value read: 315
